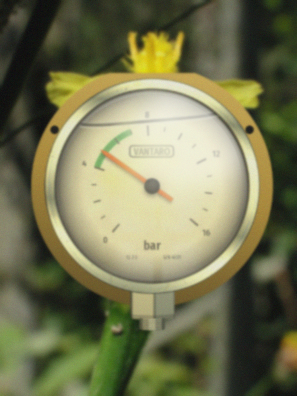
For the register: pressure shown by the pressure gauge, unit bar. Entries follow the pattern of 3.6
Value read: 5
